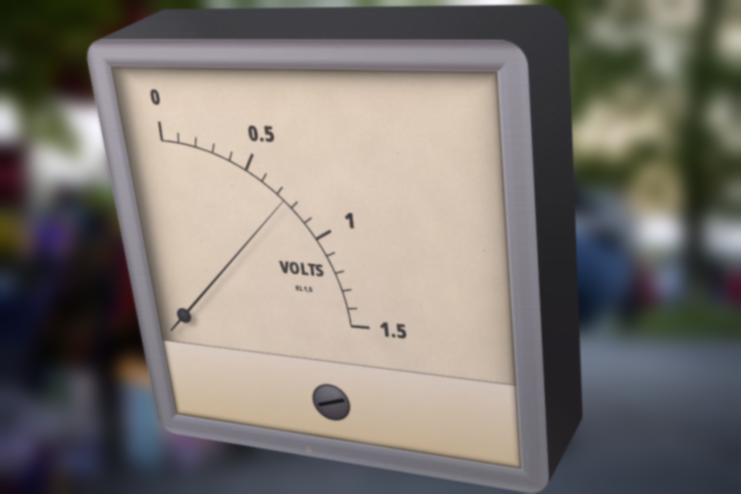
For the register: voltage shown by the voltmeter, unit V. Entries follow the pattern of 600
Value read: 0.75
